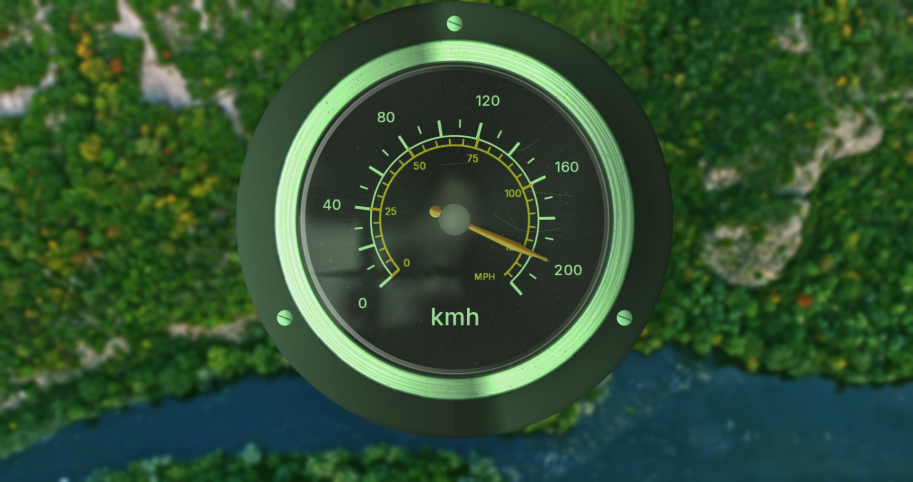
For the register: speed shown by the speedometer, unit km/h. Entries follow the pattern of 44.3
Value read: 200
